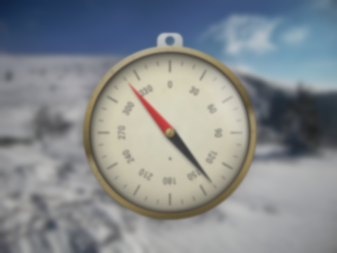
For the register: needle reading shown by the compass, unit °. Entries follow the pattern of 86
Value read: 320
